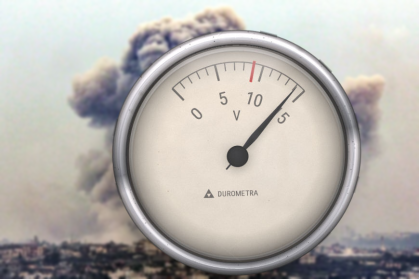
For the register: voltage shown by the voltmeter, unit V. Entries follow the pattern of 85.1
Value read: 14
